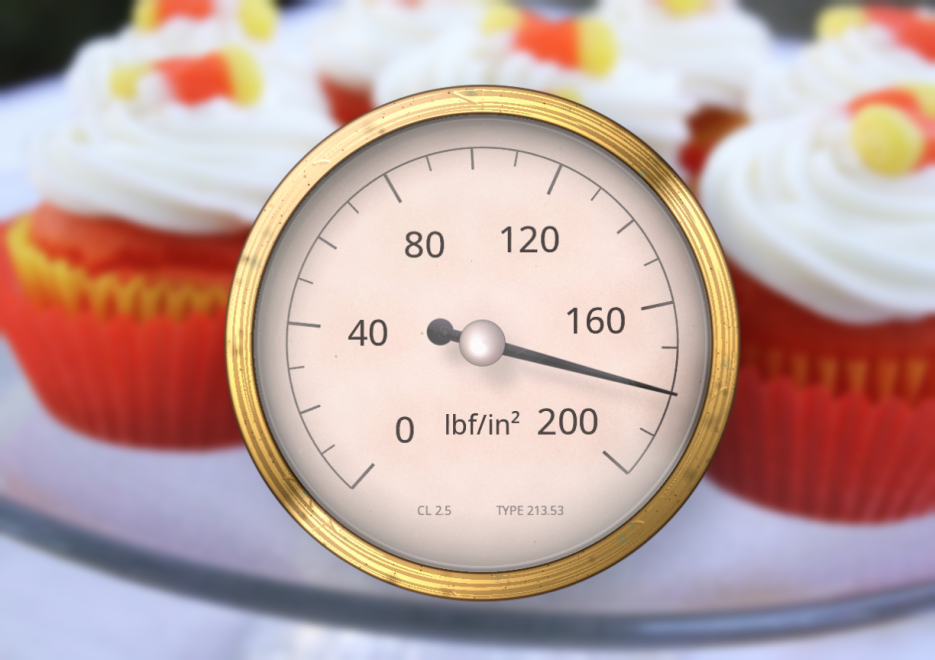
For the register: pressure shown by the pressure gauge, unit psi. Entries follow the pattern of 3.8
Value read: 180
